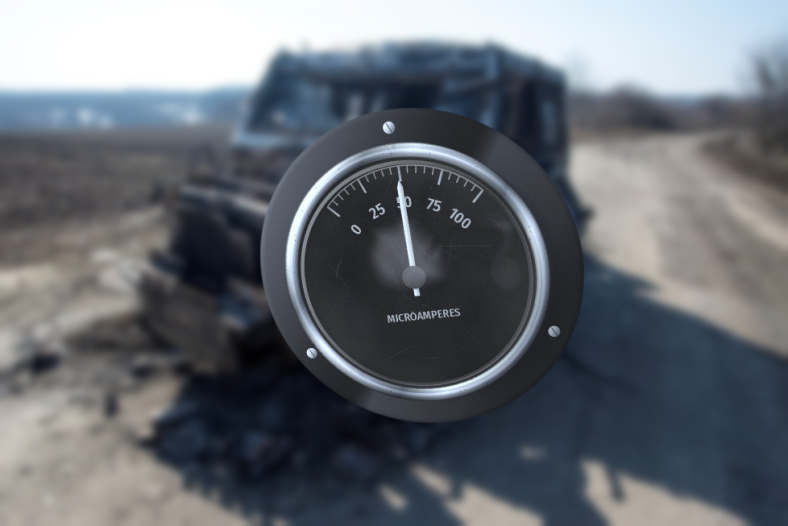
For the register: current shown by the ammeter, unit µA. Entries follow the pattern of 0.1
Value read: 50
